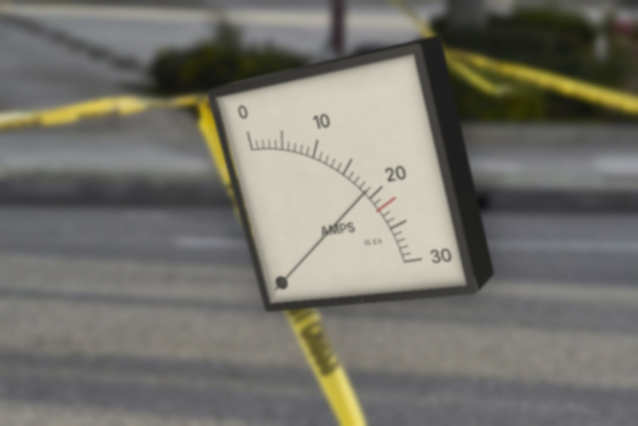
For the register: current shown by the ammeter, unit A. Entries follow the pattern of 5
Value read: 19
